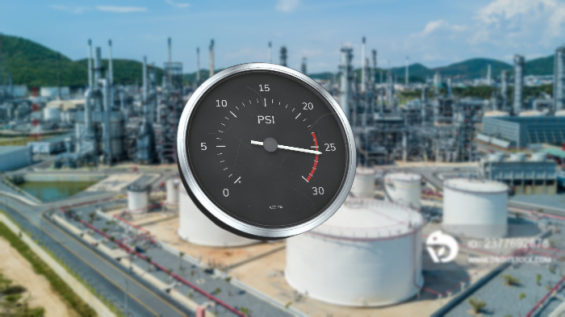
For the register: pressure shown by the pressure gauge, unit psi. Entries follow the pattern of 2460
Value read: 26
